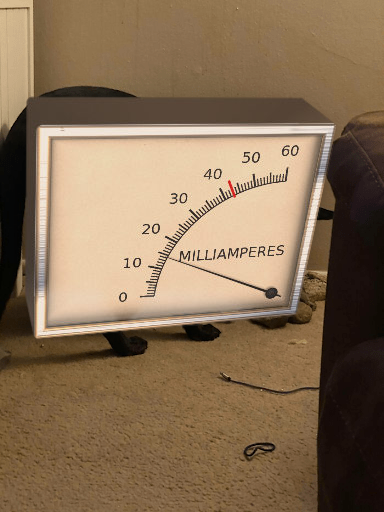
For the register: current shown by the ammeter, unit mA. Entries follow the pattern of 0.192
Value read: 15
